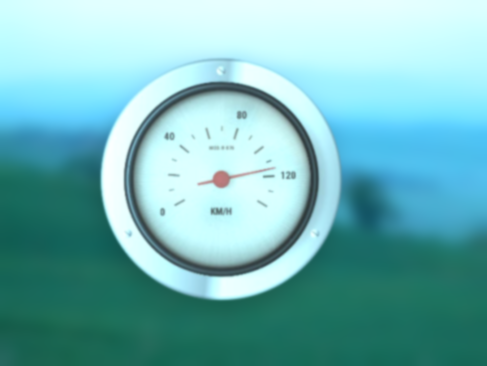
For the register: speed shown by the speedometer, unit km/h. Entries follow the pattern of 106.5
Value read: 115
